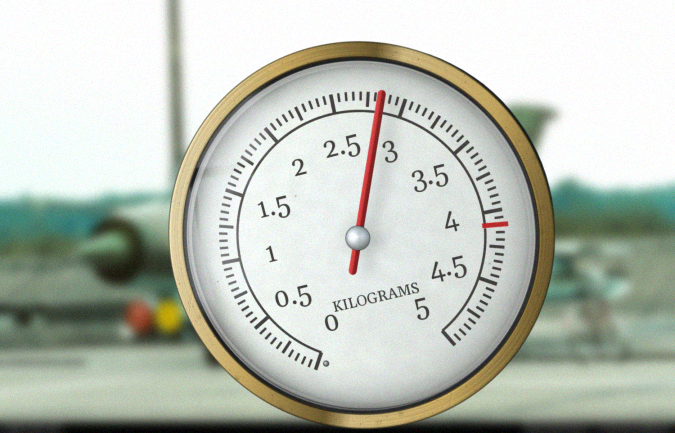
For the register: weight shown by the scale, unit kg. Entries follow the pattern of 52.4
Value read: 2.85
